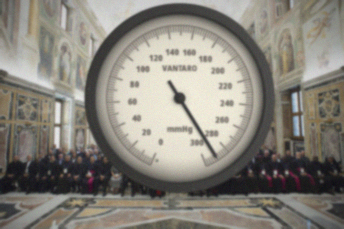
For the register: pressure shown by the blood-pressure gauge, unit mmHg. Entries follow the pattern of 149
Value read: 290
